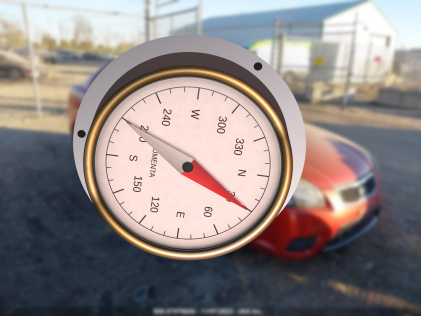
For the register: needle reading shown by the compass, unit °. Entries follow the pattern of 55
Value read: 30
